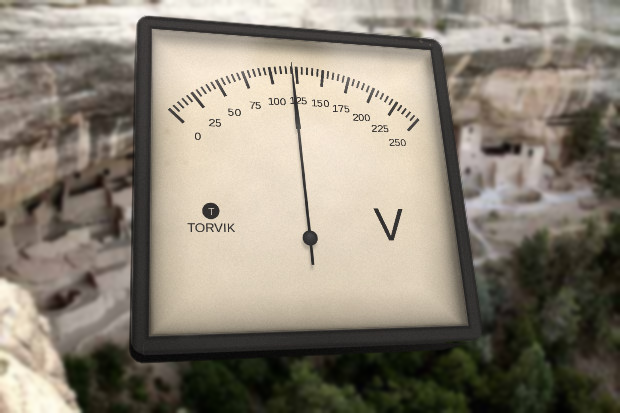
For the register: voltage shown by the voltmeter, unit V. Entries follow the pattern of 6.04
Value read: 120
